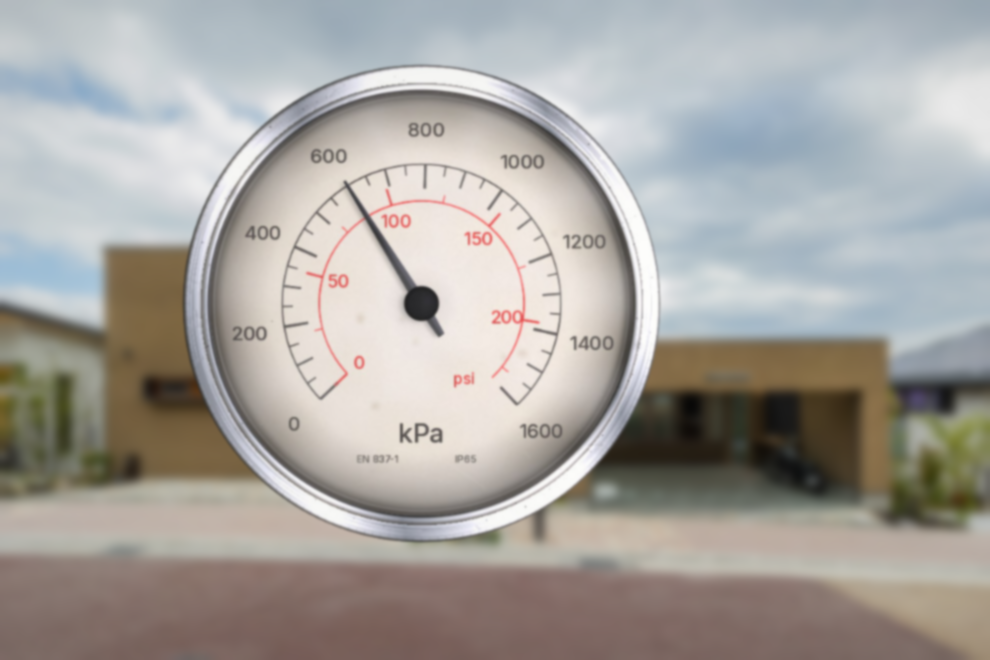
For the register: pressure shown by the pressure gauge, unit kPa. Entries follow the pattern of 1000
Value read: 600
